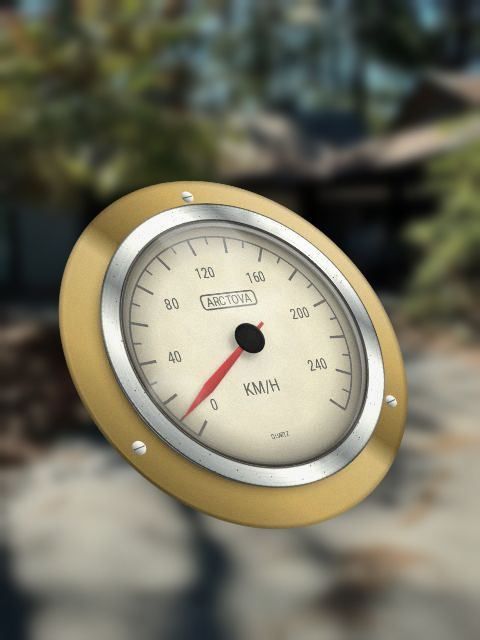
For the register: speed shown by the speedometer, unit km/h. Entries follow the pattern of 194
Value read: 10
